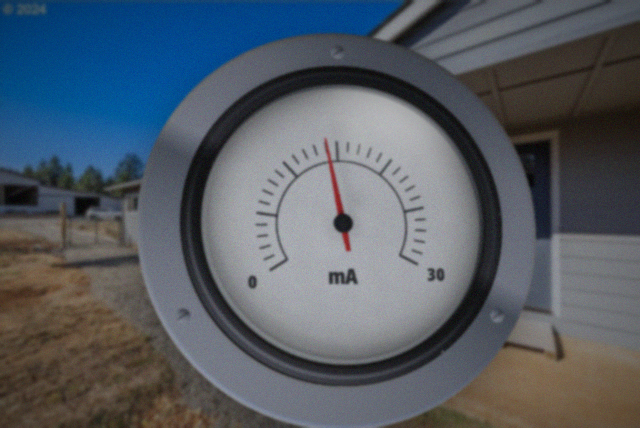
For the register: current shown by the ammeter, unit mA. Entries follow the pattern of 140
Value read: 14
